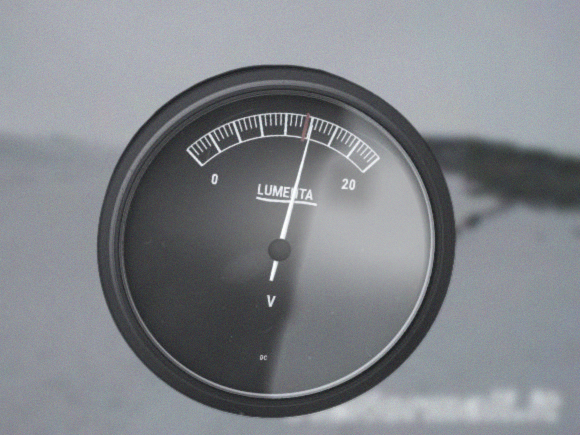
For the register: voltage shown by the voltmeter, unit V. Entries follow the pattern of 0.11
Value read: 12.5
